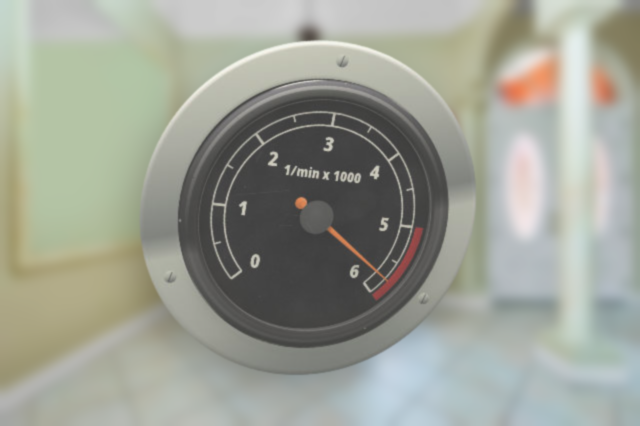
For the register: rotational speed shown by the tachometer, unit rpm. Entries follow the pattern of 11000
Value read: 5750
